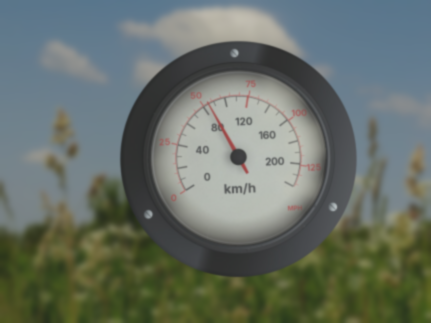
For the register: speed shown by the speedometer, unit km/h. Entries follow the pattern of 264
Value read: 85
